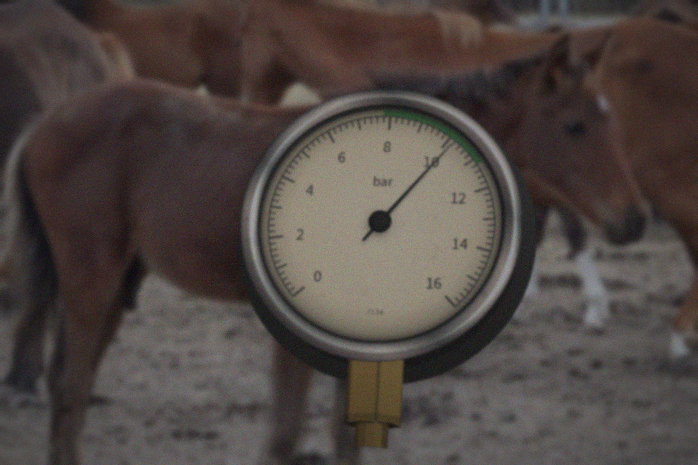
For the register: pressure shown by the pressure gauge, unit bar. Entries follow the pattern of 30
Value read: 10.2
